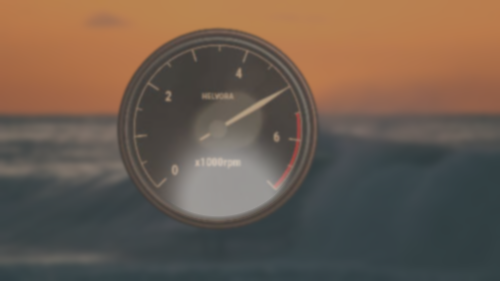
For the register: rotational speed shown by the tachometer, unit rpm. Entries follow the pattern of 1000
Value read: 5000
